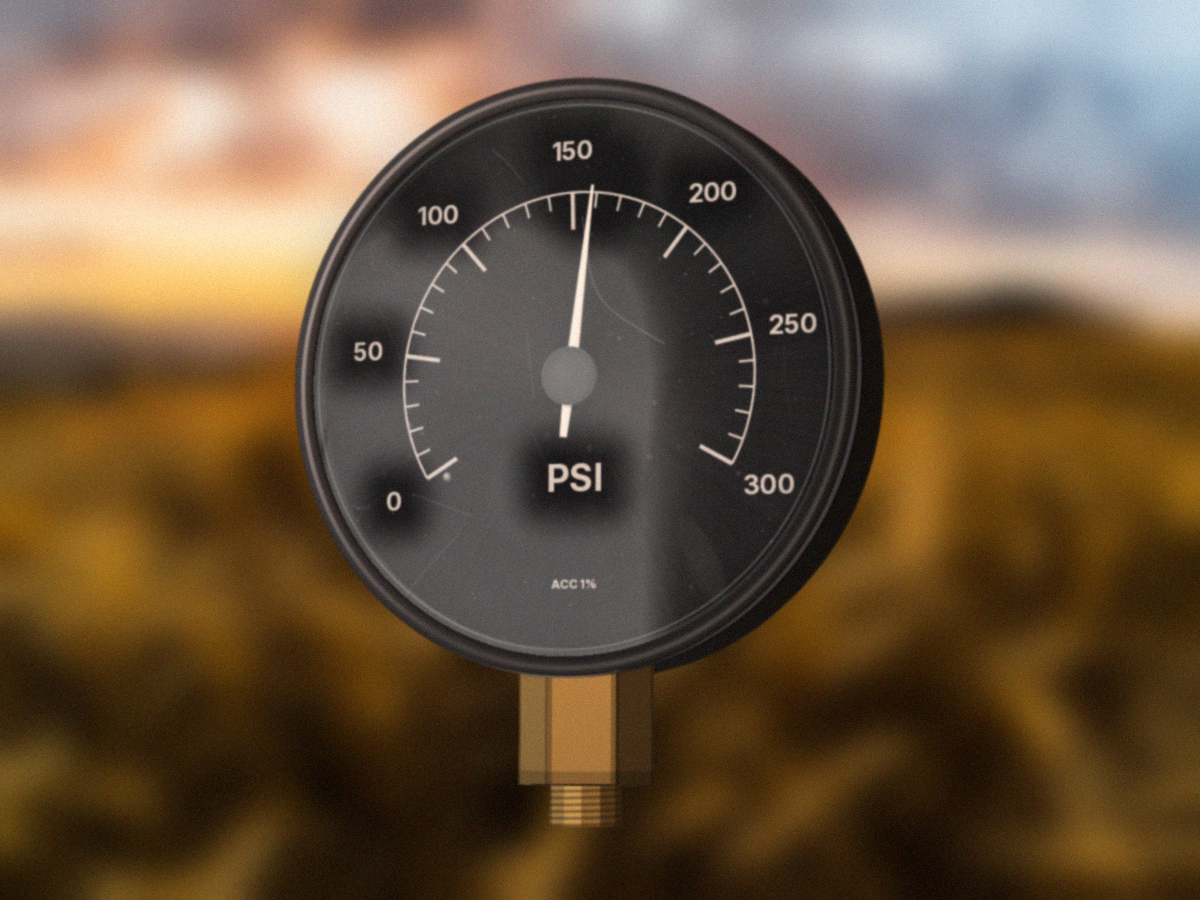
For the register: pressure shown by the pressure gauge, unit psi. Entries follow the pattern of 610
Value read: 160
